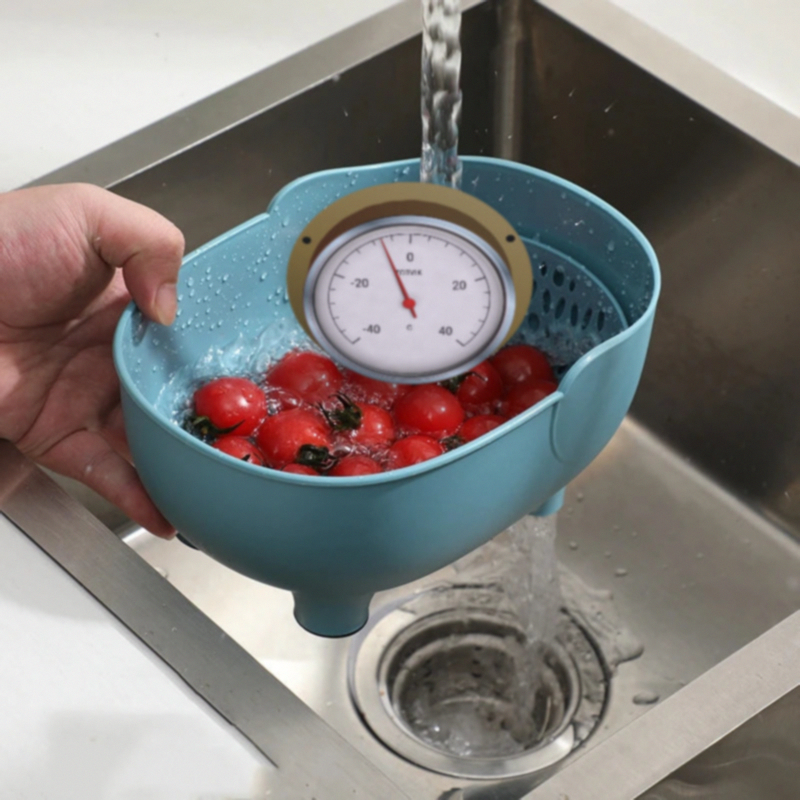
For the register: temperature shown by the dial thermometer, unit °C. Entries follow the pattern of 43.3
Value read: -6
